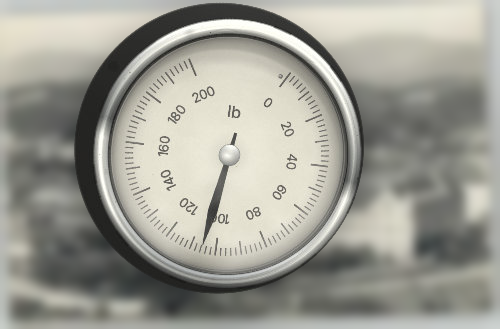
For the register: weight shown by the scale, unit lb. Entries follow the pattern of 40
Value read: 106
